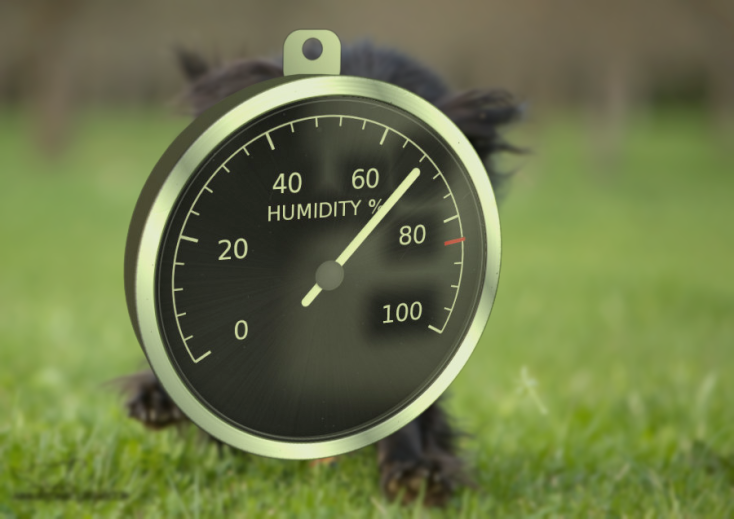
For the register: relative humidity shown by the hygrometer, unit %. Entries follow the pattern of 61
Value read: 68
